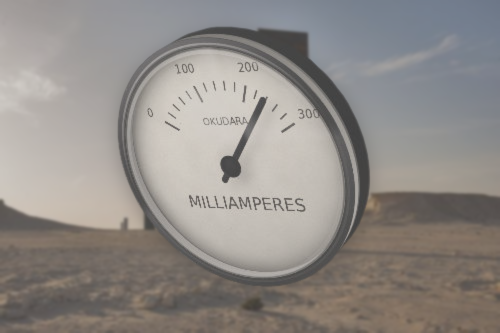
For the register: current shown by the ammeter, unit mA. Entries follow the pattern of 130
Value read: 240
